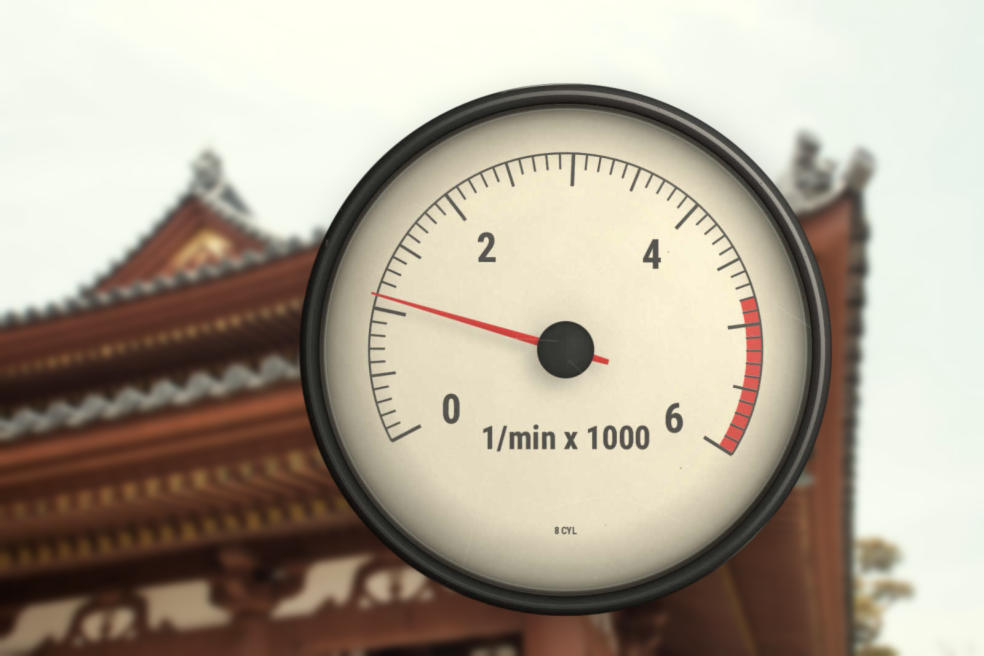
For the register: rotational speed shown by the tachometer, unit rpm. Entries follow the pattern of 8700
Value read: 1100
